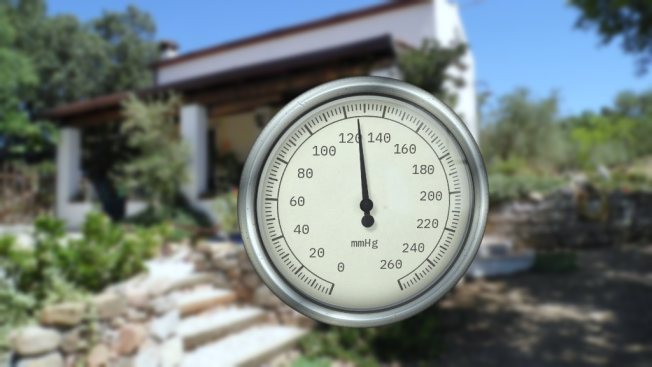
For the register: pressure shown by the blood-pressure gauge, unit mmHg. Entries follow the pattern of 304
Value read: 126
